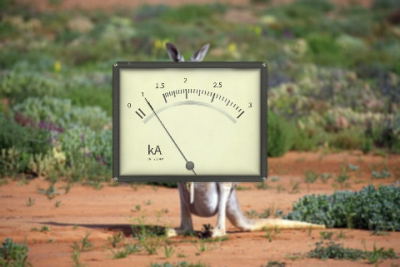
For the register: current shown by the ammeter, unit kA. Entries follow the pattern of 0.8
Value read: 1
